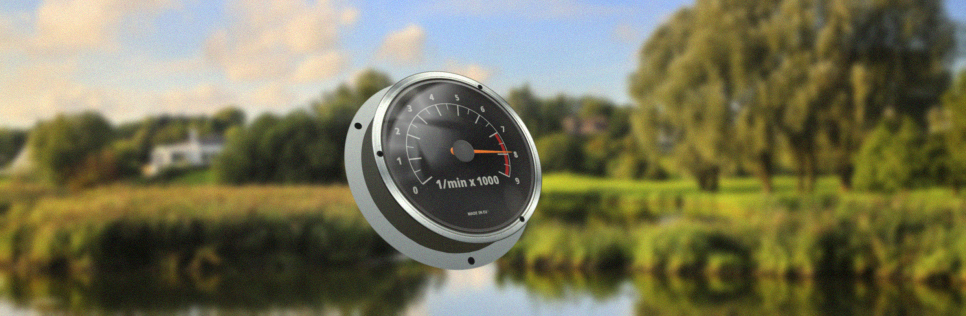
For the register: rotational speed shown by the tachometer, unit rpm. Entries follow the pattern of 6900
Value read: 8000
